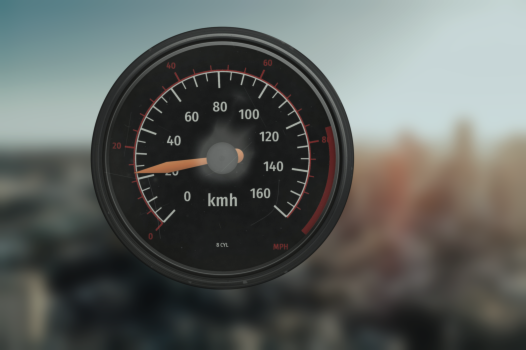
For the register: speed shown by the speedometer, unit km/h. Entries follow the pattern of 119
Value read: 22.5
